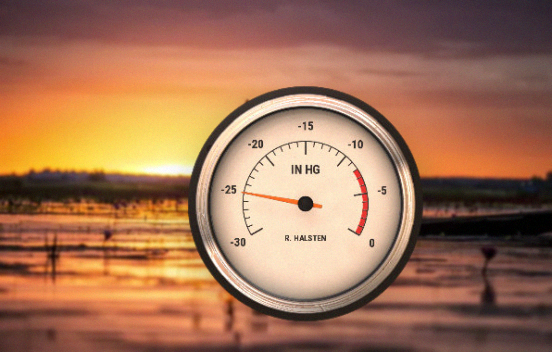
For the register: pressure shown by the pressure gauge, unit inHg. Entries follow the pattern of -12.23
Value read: -25
